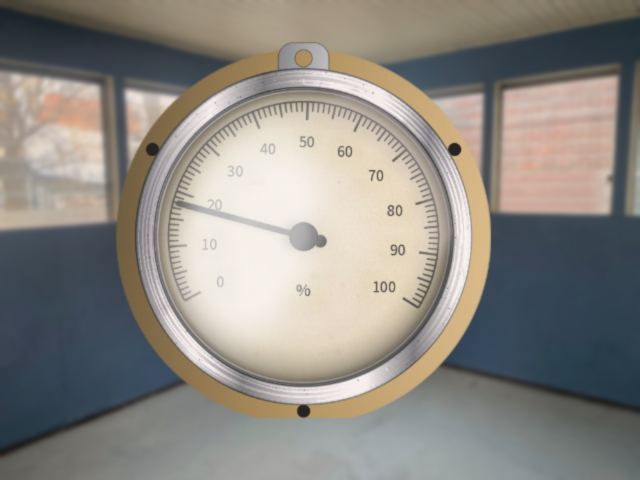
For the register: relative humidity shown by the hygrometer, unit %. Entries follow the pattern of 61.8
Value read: 18
